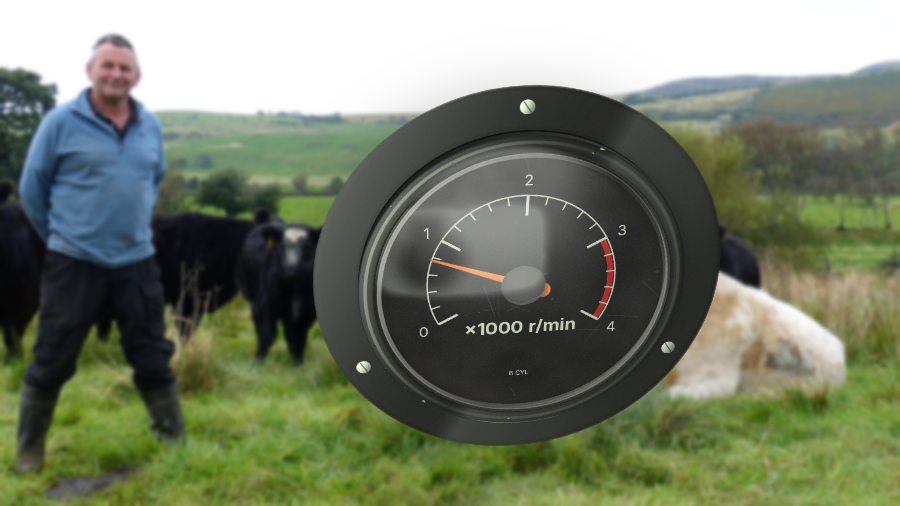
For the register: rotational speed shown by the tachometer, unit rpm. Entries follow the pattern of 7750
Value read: 800
